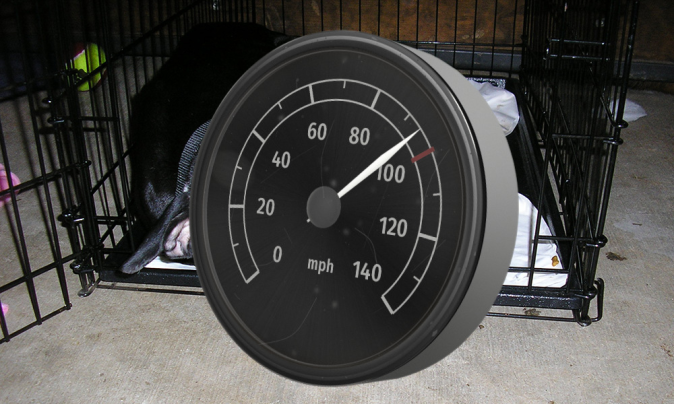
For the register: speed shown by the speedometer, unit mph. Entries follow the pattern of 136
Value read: 95
